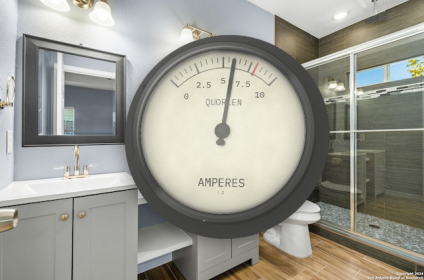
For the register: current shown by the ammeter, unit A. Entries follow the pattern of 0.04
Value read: 6
